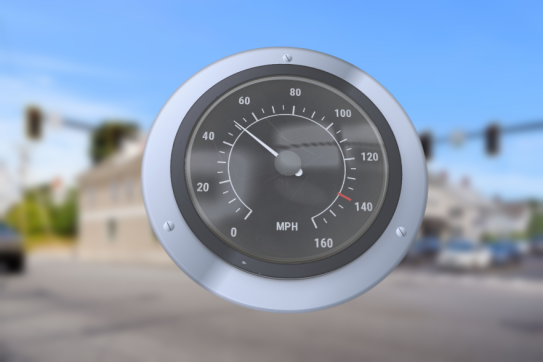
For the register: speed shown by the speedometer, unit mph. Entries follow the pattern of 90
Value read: 50
